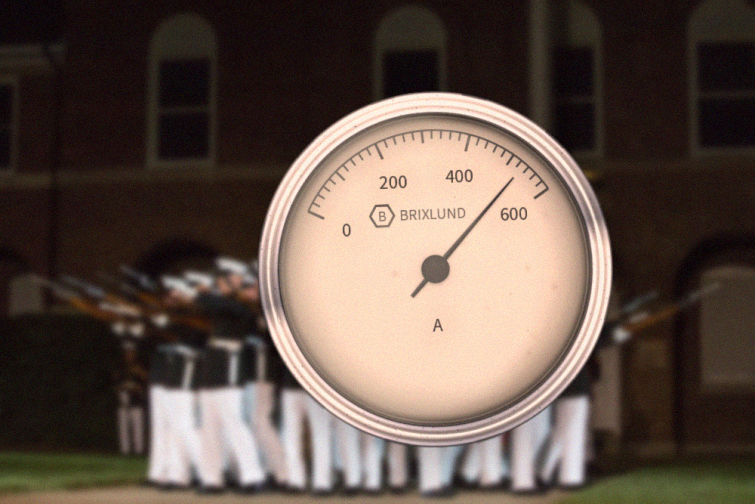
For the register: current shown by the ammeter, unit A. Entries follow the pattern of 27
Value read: 530
